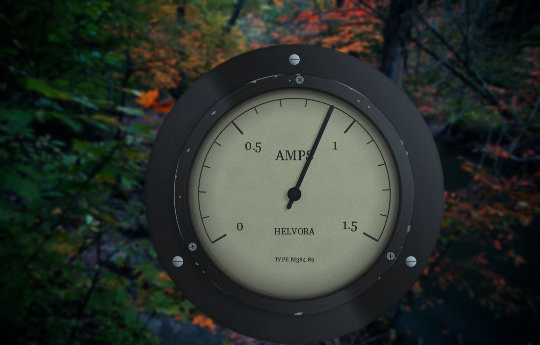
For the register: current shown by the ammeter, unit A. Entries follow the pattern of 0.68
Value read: 0.9
